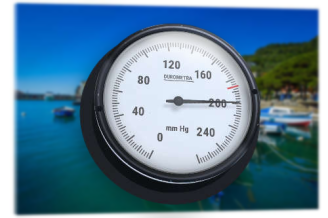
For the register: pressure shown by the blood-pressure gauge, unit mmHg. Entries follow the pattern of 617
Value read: 200
